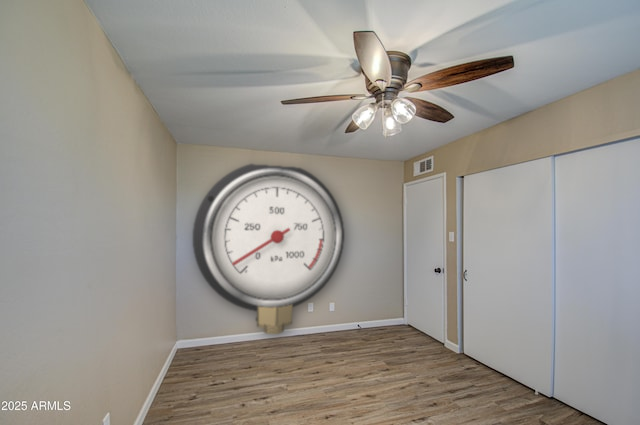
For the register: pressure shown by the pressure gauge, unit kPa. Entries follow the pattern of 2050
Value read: 50
